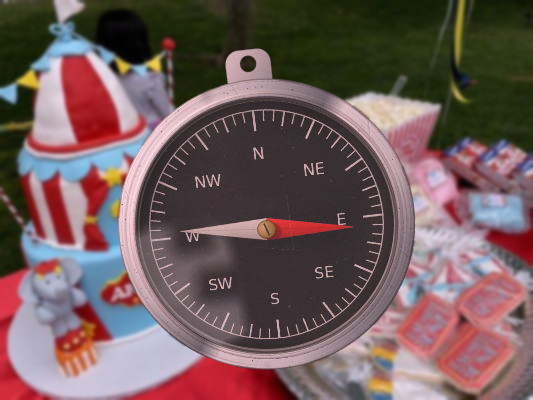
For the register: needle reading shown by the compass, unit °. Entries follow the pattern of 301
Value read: 95
